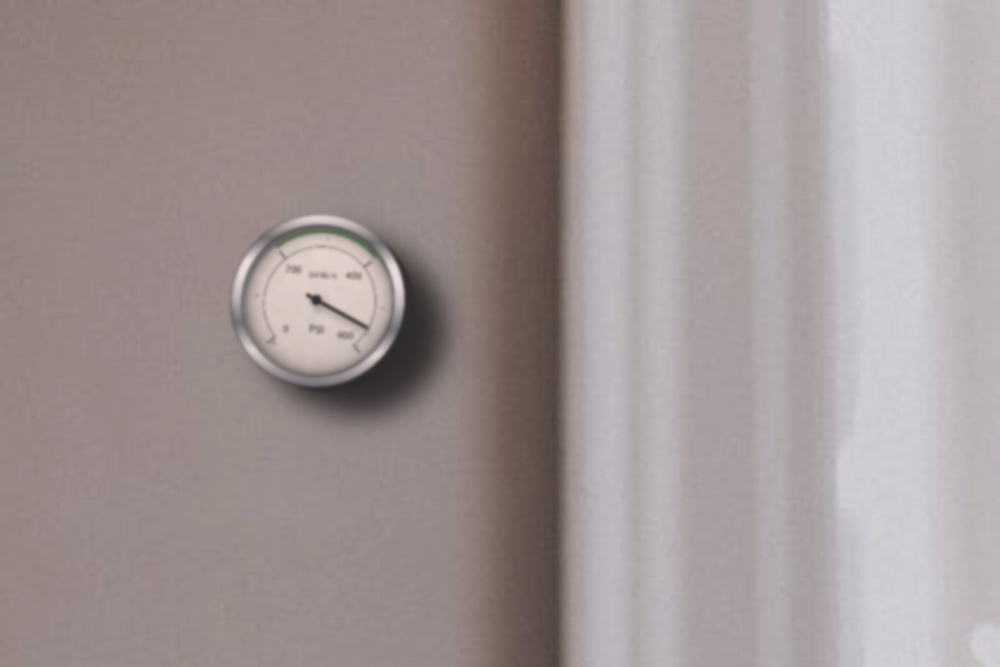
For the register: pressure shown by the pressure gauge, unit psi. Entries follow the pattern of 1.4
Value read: 550
